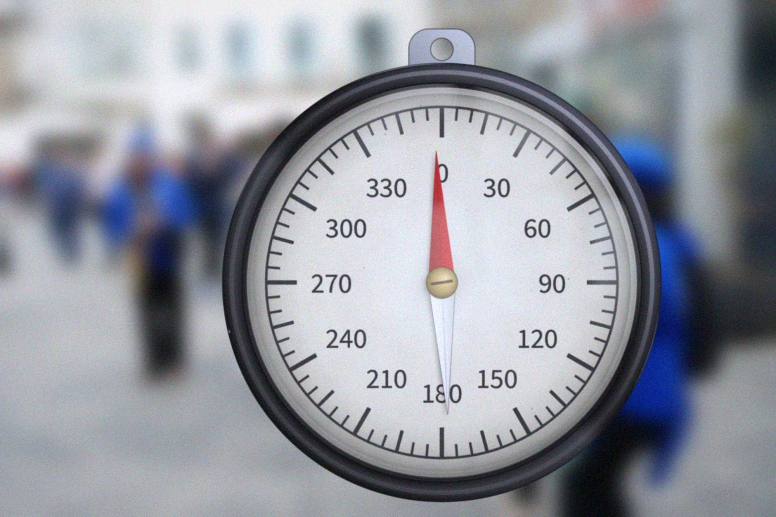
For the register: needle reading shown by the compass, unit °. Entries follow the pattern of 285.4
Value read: 357.5
